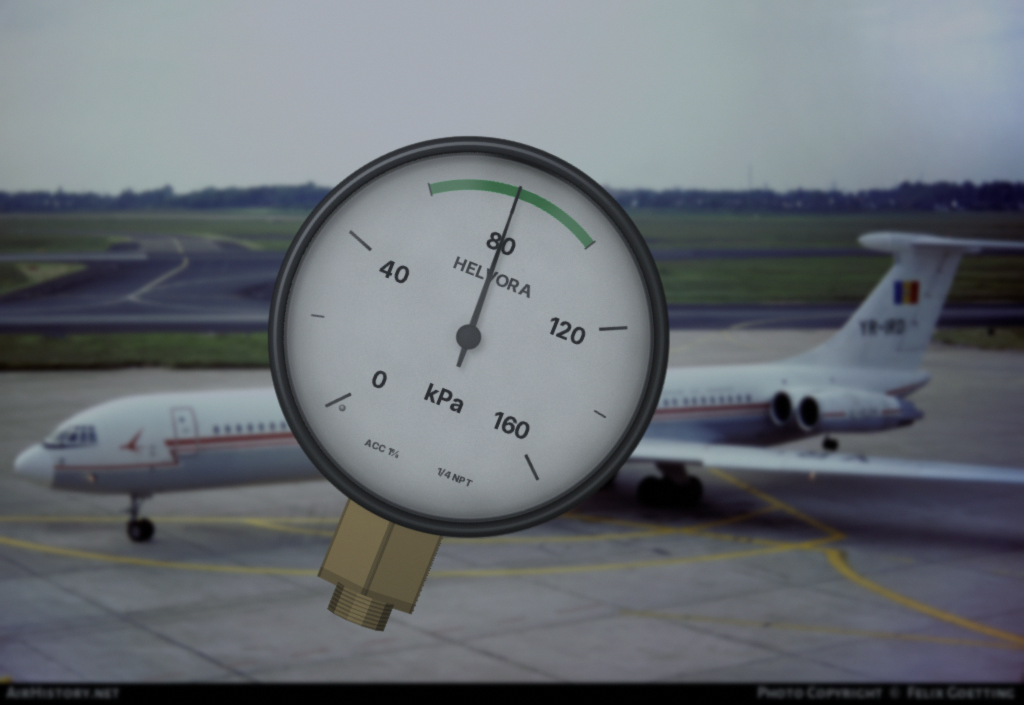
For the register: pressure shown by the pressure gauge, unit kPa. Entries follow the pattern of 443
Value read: 80
